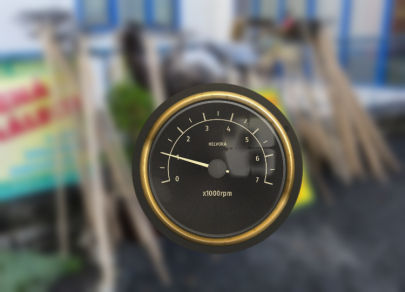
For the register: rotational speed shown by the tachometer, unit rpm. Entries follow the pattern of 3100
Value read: 1000
